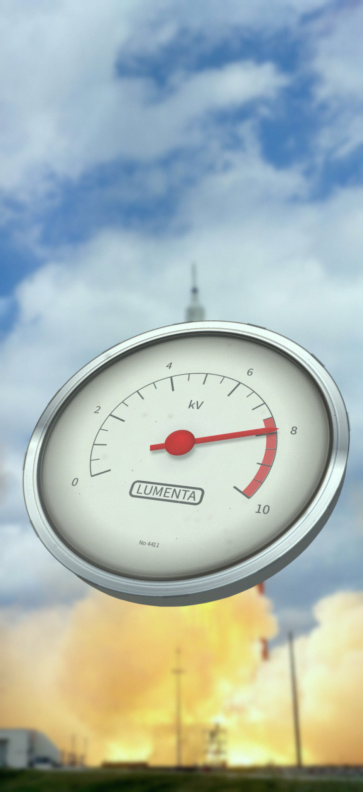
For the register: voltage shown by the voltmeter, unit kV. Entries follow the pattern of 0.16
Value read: 8
